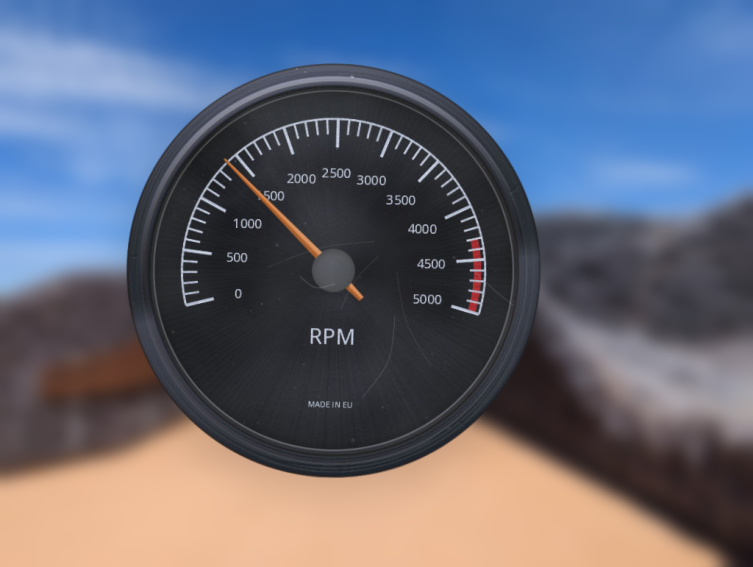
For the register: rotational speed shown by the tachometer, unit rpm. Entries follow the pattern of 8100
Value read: 1400
